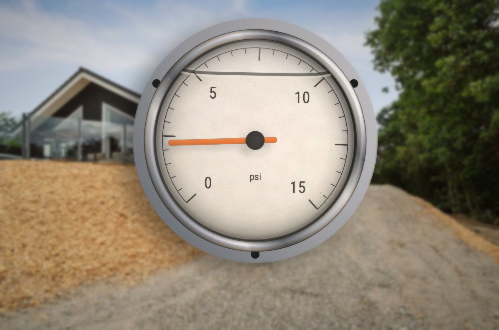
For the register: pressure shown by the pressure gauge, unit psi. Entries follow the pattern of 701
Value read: 2.25
